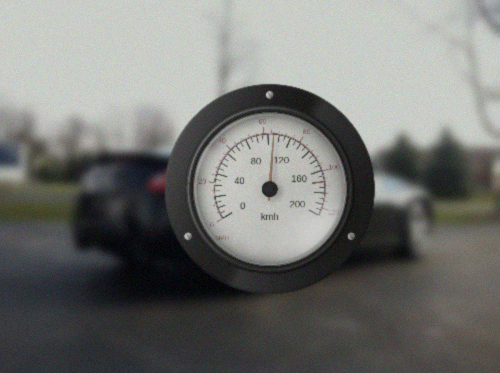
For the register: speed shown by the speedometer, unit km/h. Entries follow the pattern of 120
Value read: 105
